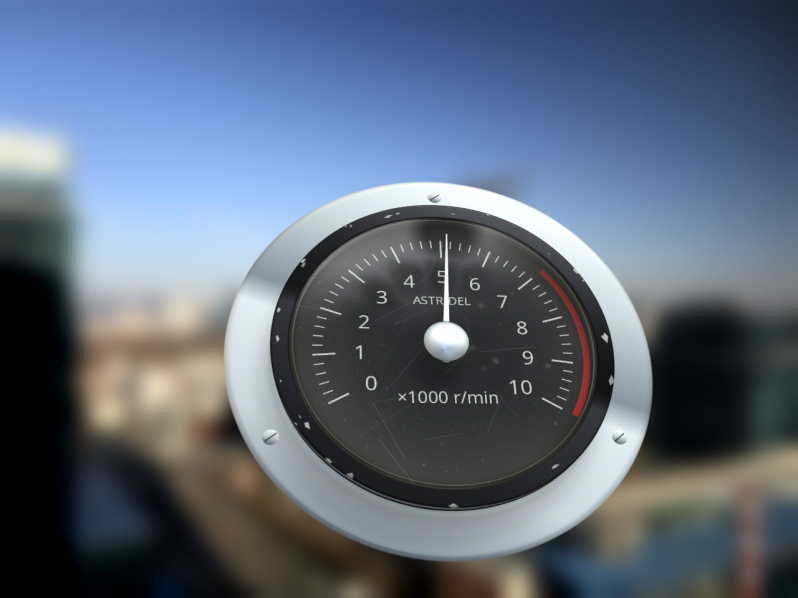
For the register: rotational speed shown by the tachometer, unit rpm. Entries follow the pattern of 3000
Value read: 5100
